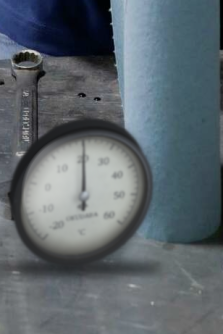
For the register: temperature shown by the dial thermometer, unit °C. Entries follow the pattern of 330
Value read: 20
